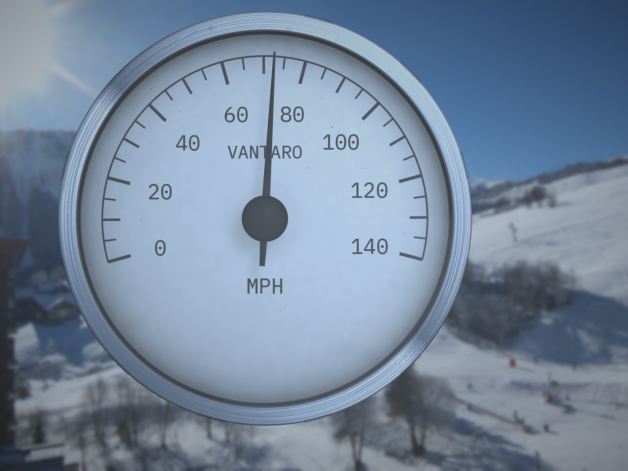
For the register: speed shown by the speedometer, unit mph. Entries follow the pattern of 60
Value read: 72.5
